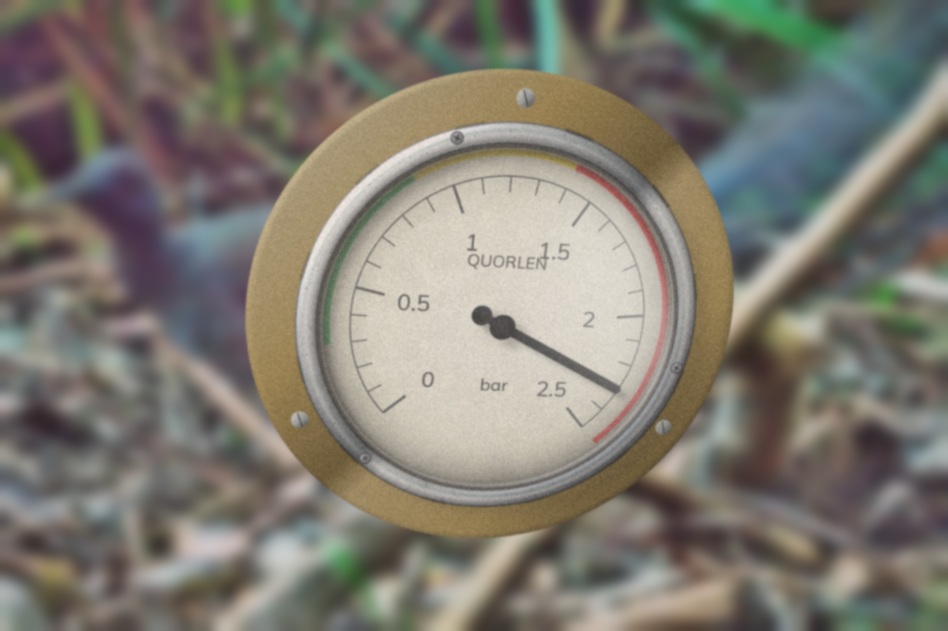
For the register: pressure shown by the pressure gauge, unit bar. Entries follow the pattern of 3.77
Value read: 2.3
